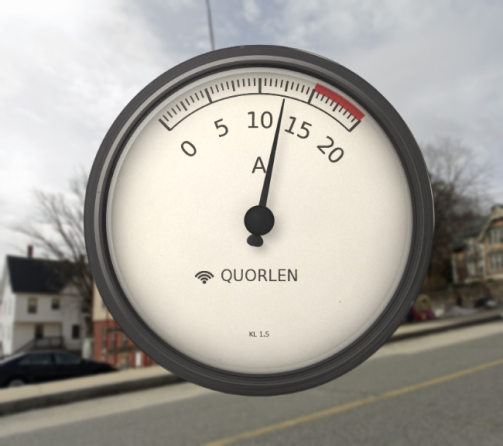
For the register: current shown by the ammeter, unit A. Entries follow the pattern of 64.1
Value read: 12.5
